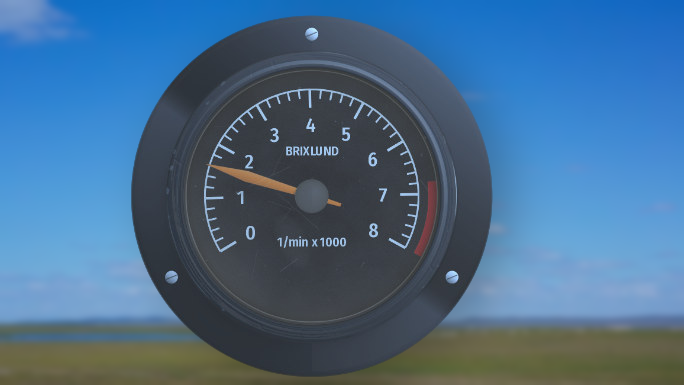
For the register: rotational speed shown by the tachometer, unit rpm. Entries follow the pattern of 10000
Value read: 1600
